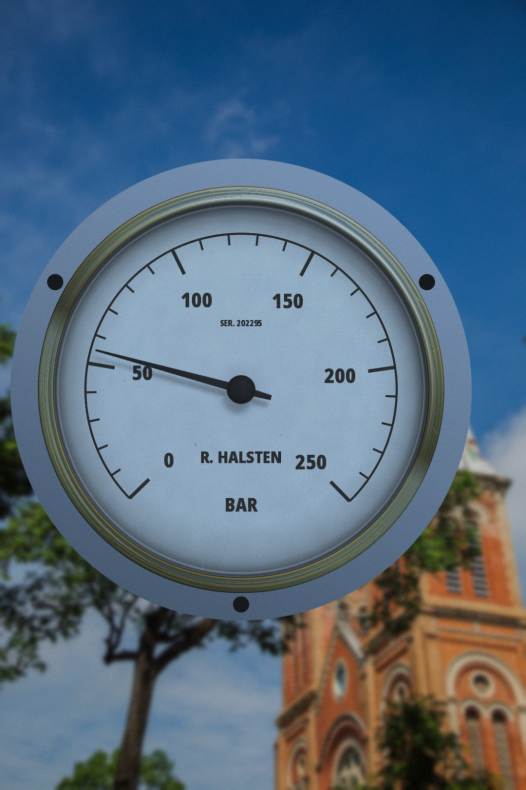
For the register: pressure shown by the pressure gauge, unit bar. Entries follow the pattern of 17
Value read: 55
